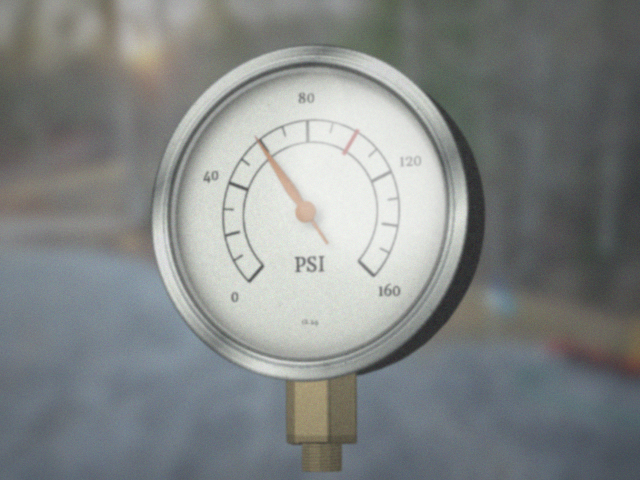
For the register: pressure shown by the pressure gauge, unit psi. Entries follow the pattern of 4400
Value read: 60
